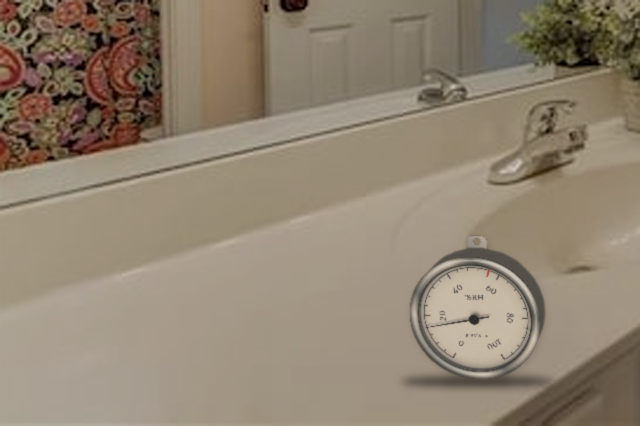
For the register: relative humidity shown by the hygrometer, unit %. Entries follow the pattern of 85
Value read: 16
